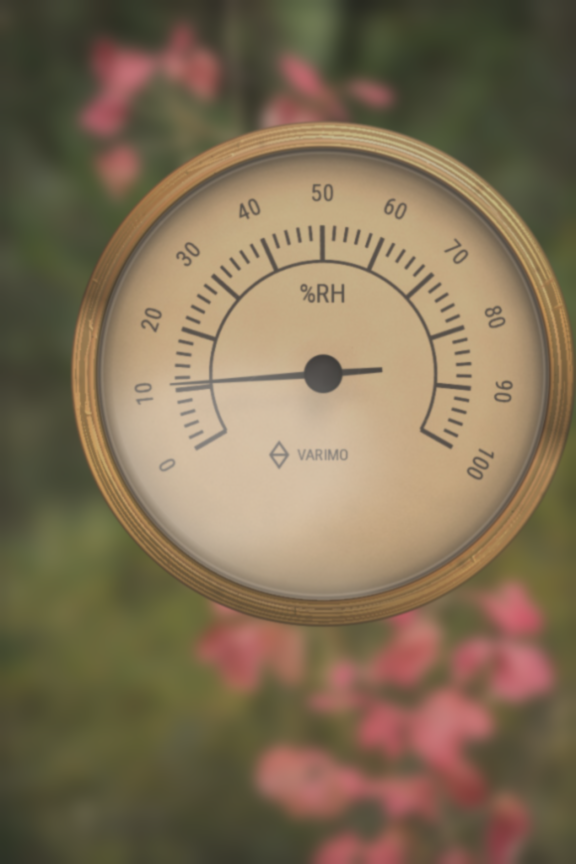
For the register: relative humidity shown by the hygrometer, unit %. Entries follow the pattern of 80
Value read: 11
